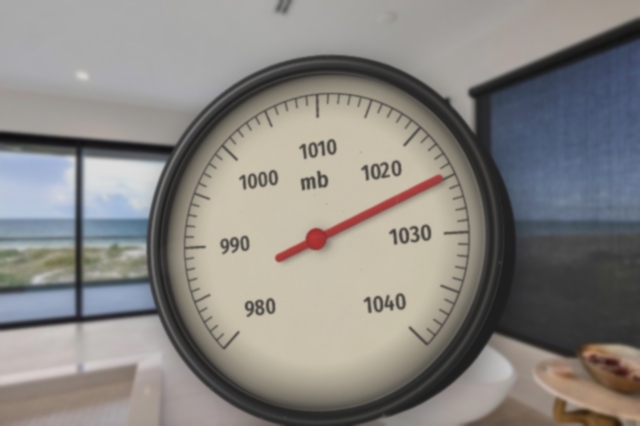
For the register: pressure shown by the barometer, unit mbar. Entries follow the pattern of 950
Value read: 1025
